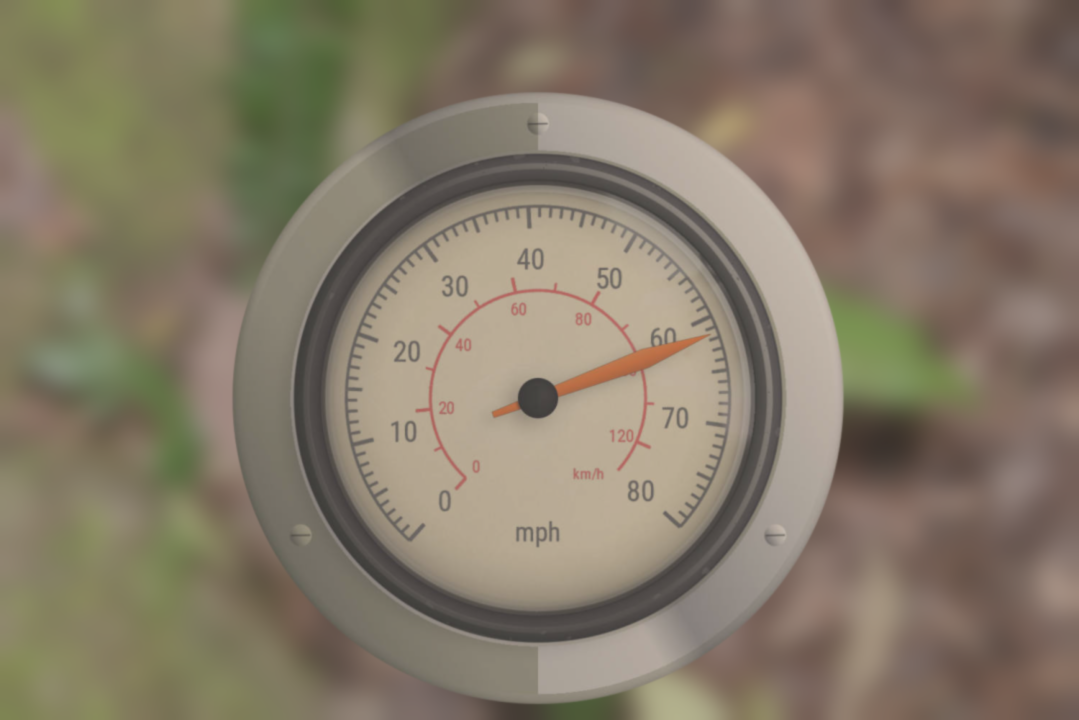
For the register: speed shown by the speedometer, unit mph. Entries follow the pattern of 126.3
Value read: 61.5
